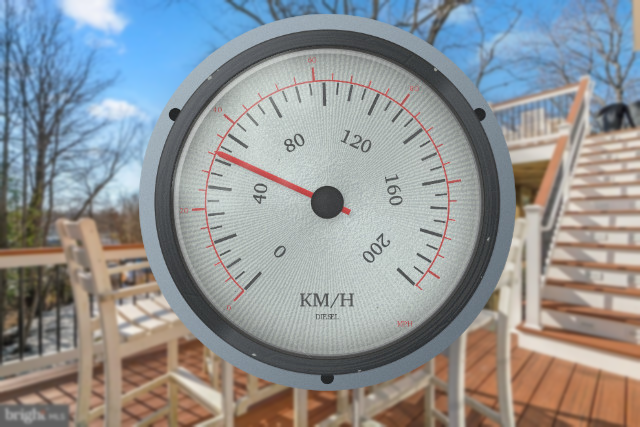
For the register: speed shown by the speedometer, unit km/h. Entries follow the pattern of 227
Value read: 52.5
